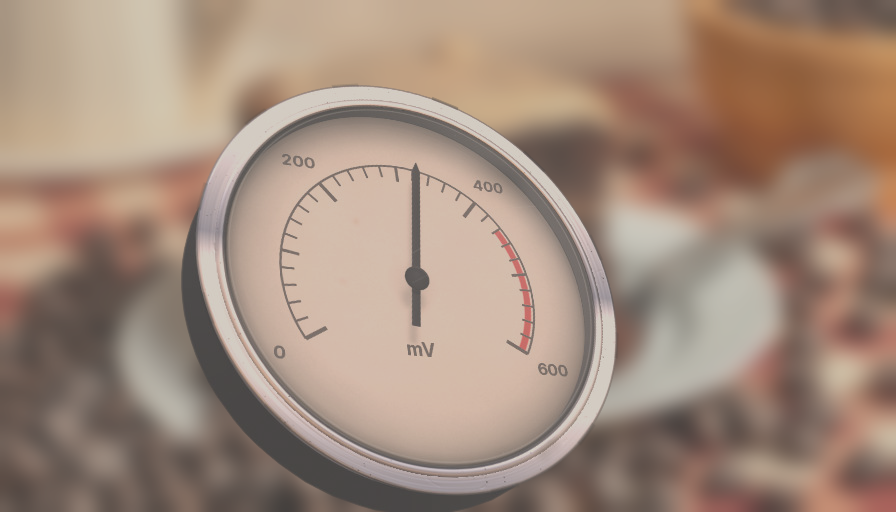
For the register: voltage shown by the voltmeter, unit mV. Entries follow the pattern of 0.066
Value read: 320
